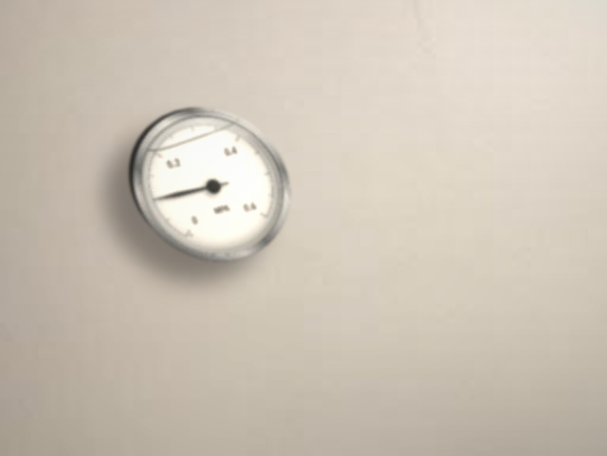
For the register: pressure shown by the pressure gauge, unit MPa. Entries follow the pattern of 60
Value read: 0.1
